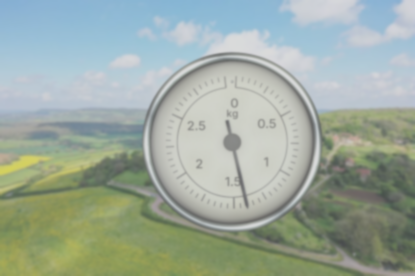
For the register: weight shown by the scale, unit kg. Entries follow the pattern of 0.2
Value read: 1.4
